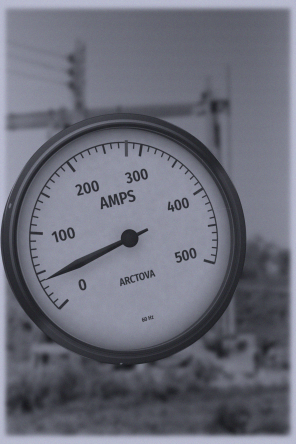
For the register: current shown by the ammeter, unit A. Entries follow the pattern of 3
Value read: 40
